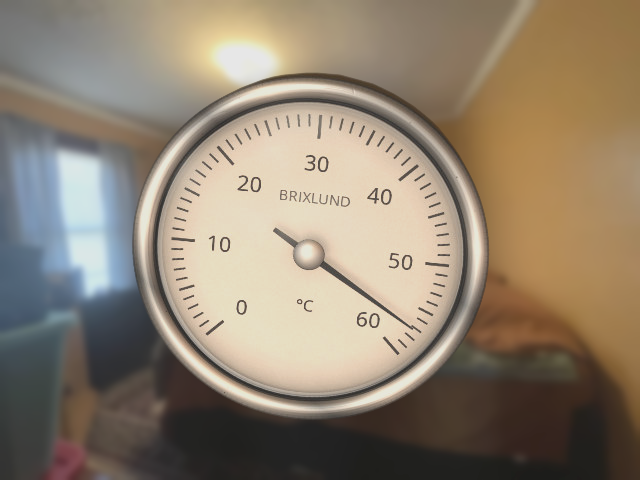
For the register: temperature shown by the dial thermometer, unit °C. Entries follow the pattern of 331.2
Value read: 57
